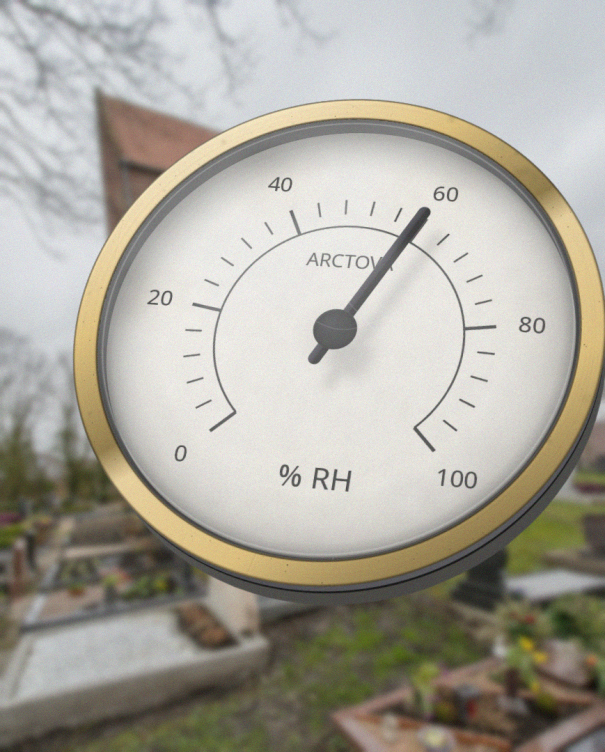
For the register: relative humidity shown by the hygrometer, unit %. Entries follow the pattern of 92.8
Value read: 60
